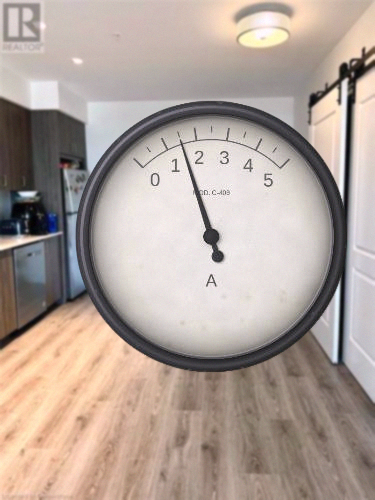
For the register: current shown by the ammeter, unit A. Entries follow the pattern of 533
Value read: 1.5
